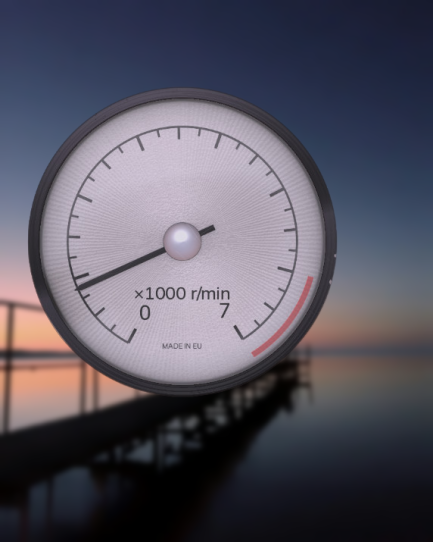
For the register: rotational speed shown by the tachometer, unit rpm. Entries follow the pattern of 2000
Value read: 875
